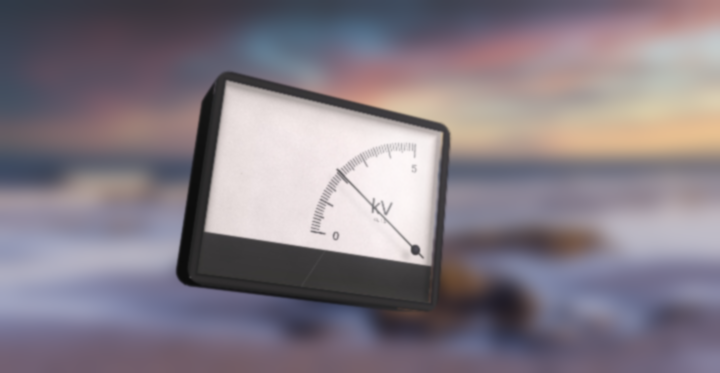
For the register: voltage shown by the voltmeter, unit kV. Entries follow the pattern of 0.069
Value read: 2
